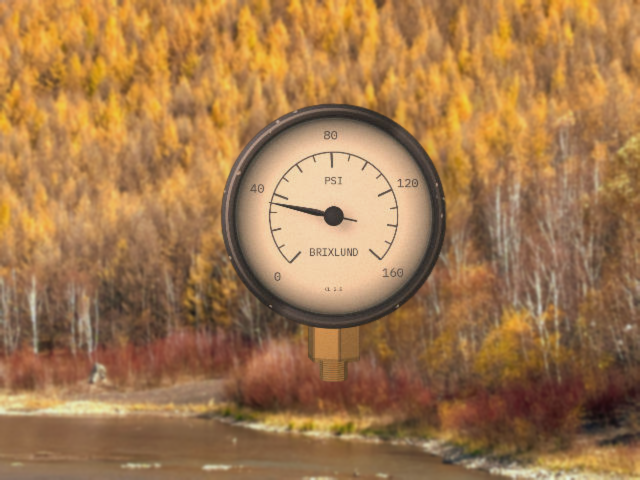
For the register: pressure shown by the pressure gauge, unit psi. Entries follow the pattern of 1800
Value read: 35
